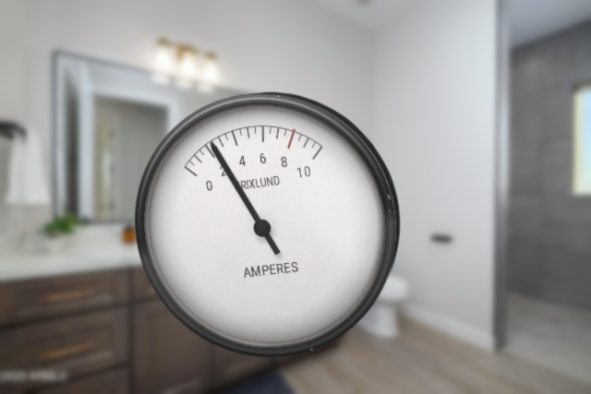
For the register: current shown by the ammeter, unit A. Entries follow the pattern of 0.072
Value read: 2.5
